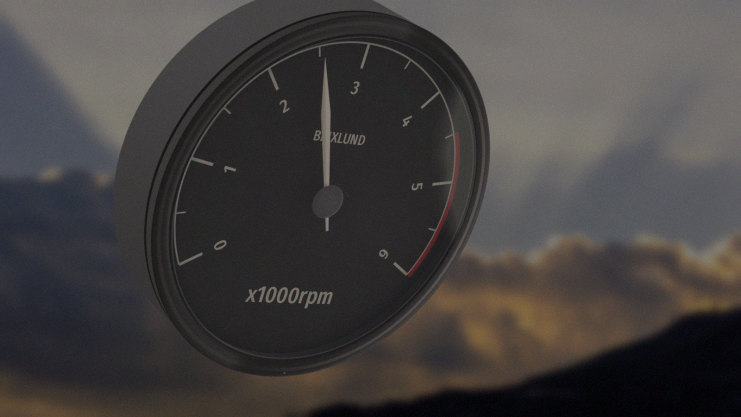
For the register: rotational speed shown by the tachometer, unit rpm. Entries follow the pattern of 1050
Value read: 2500
